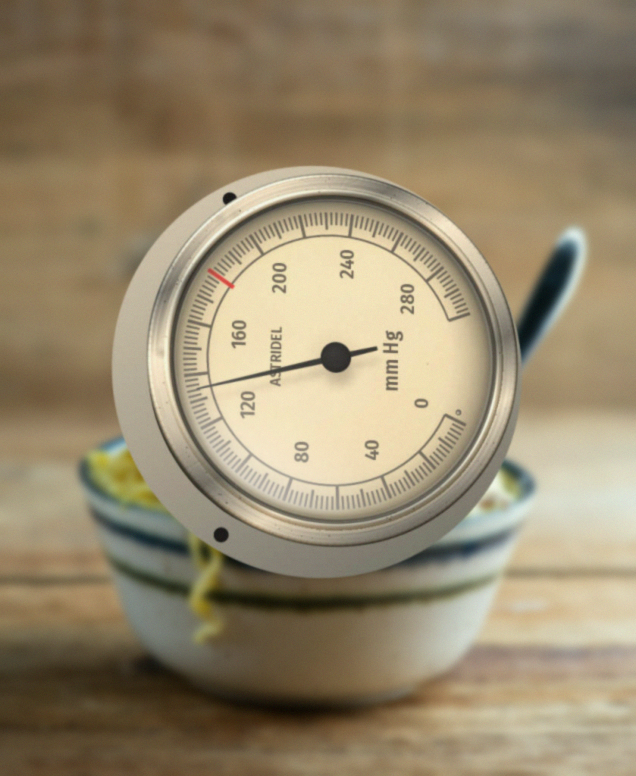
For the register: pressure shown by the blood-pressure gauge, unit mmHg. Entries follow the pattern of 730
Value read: 134
